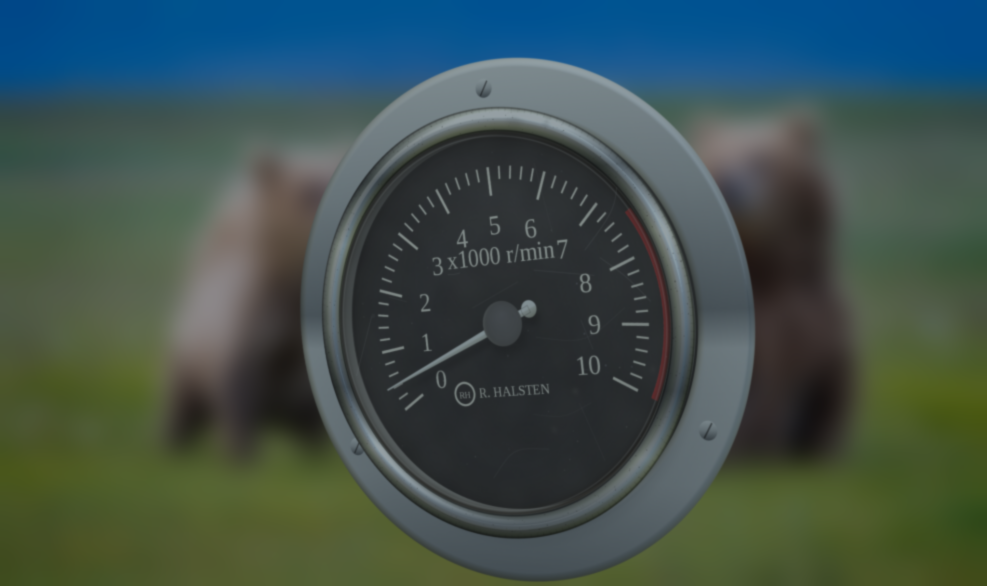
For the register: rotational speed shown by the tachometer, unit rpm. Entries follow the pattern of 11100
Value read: 400
